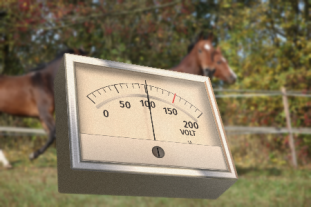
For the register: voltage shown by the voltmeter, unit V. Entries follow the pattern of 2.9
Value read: 100
